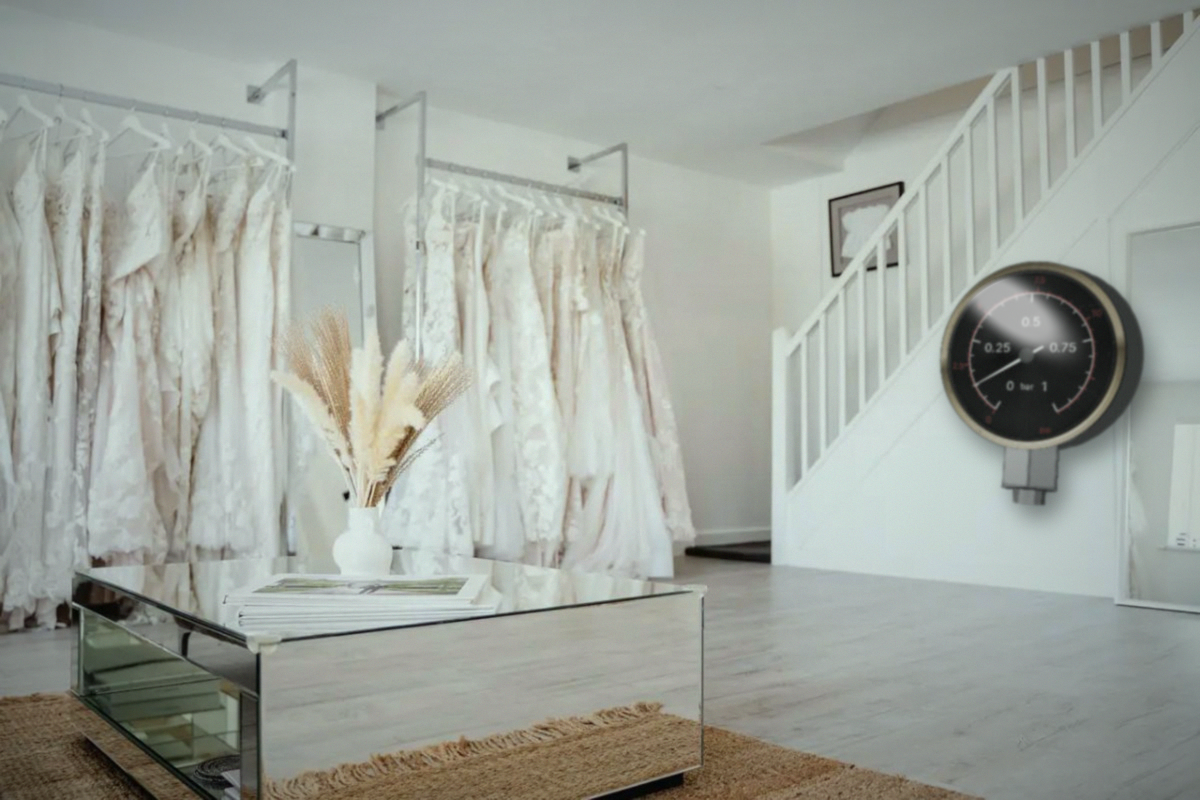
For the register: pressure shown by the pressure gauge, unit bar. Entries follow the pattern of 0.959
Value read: 0.1
